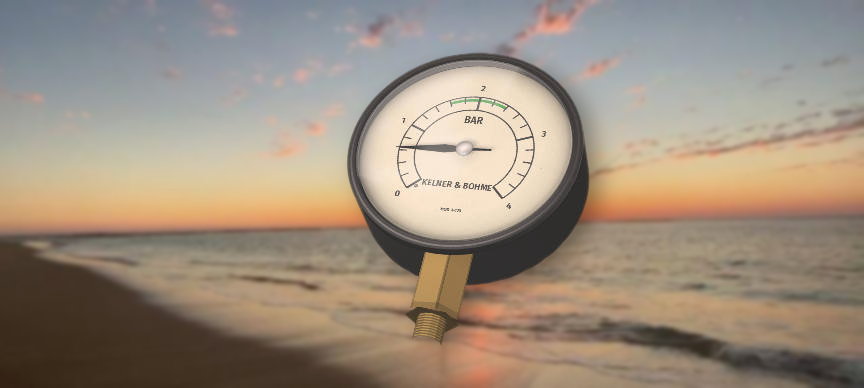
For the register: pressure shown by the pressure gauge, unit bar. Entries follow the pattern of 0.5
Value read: 0.6
